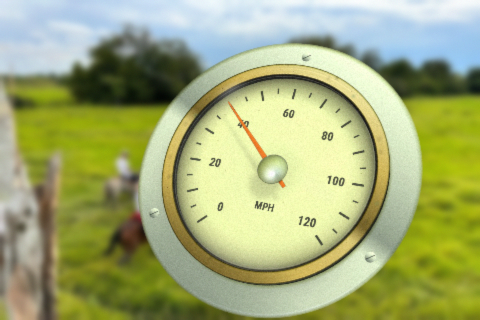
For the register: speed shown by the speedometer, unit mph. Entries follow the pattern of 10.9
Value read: 40
